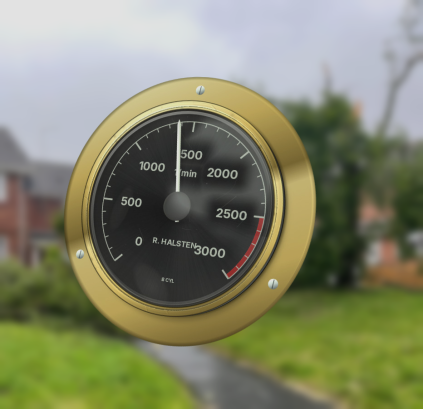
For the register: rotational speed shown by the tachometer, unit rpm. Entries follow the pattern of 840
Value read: 1400
